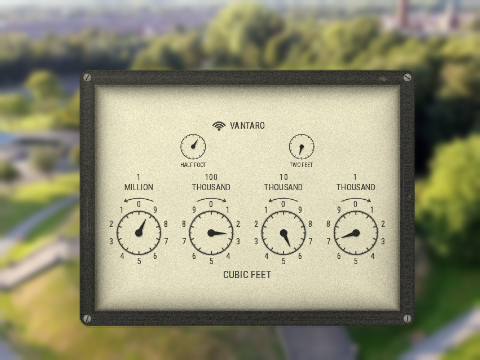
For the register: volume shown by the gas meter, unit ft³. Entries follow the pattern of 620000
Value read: 925700
